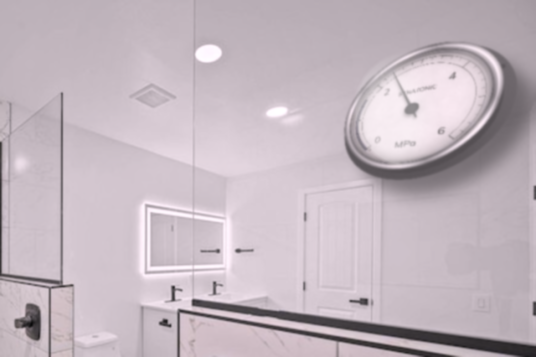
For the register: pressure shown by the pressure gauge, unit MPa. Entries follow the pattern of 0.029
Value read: 2.4
